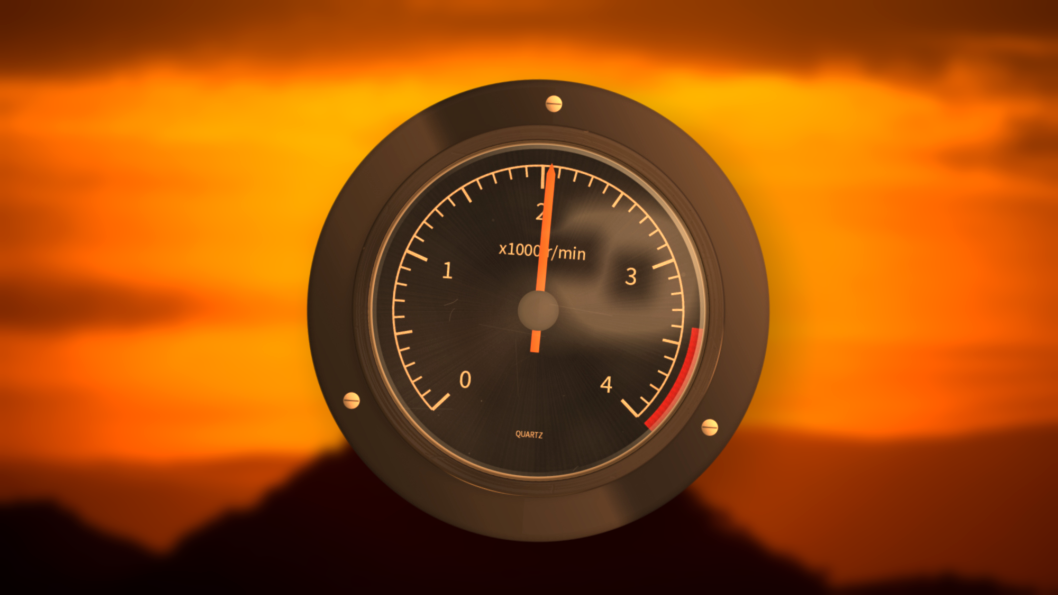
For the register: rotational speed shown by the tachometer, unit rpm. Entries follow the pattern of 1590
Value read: 2050
